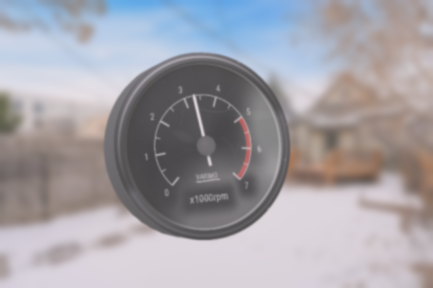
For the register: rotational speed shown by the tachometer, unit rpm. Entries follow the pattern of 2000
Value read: 3250
